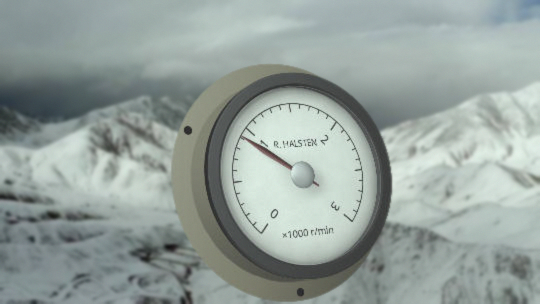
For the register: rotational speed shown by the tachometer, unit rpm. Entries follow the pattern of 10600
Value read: 900
